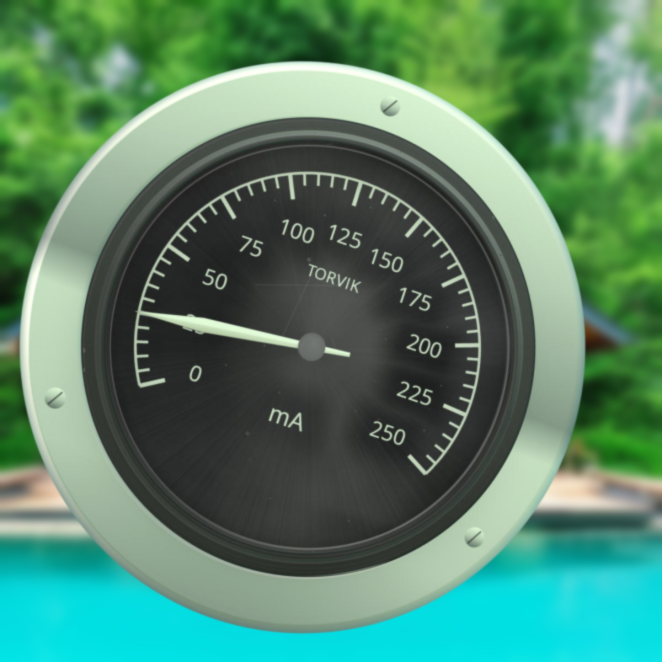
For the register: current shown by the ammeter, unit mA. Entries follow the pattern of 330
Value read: 25
